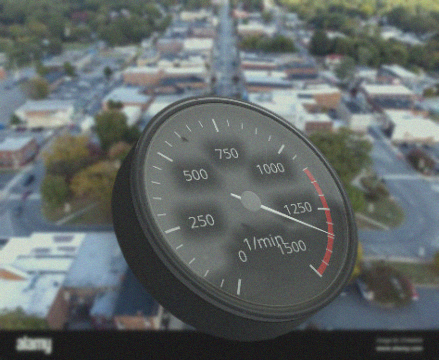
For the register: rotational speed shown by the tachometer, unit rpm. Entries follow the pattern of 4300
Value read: 1350
